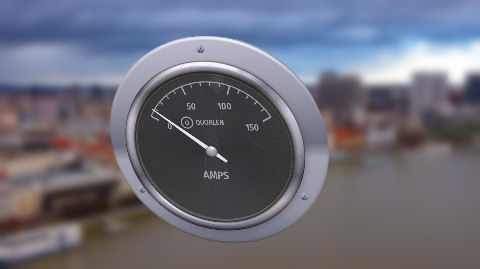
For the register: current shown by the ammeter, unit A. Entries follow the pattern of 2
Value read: 10
